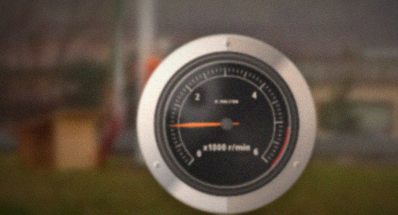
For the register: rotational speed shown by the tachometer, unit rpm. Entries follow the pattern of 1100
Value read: 1000
